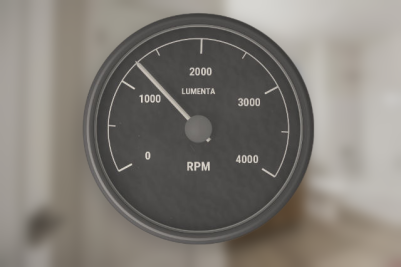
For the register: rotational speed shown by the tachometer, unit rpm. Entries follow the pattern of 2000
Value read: 1250
